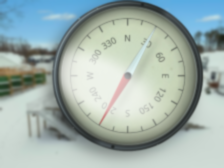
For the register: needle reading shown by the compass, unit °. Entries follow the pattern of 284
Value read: 210
